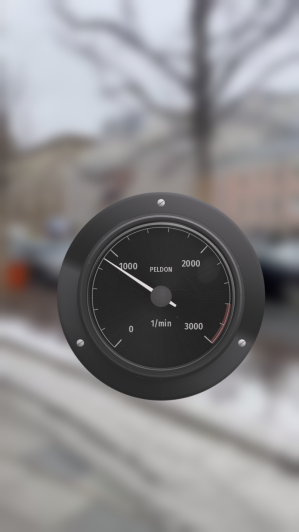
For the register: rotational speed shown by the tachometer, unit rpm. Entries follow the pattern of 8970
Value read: 900
